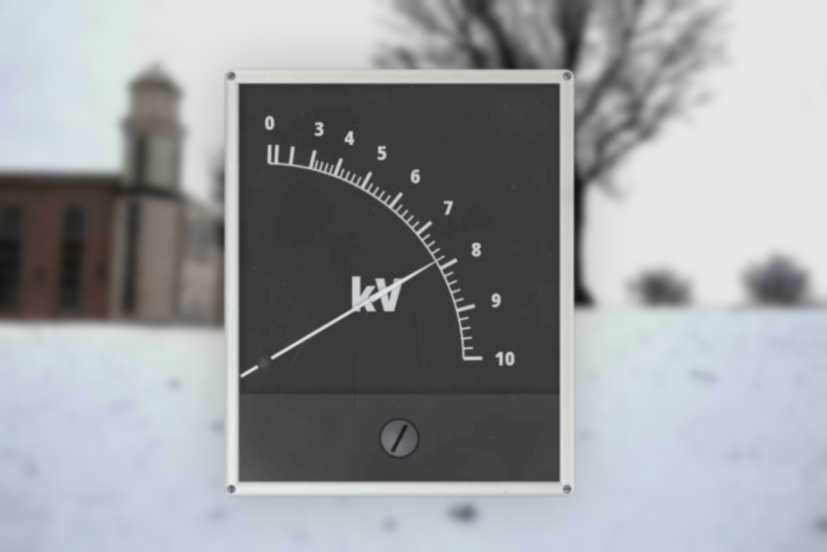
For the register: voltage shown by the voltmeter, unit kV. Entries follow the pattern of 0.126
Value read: 7.8
